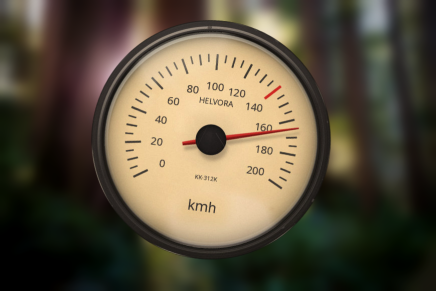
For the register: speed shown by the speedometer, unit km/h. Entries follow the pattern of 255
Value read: 165
